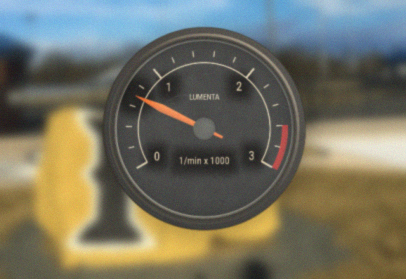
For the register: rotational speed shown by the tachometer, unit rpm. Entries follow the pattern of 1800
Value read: 700
